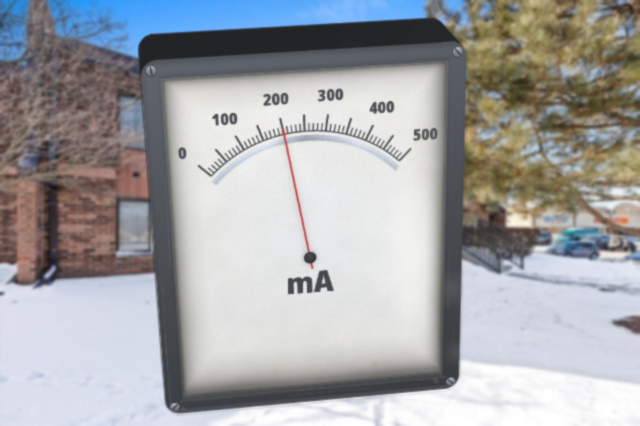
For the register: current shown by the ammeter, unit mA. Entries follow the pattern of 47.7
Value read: 200
